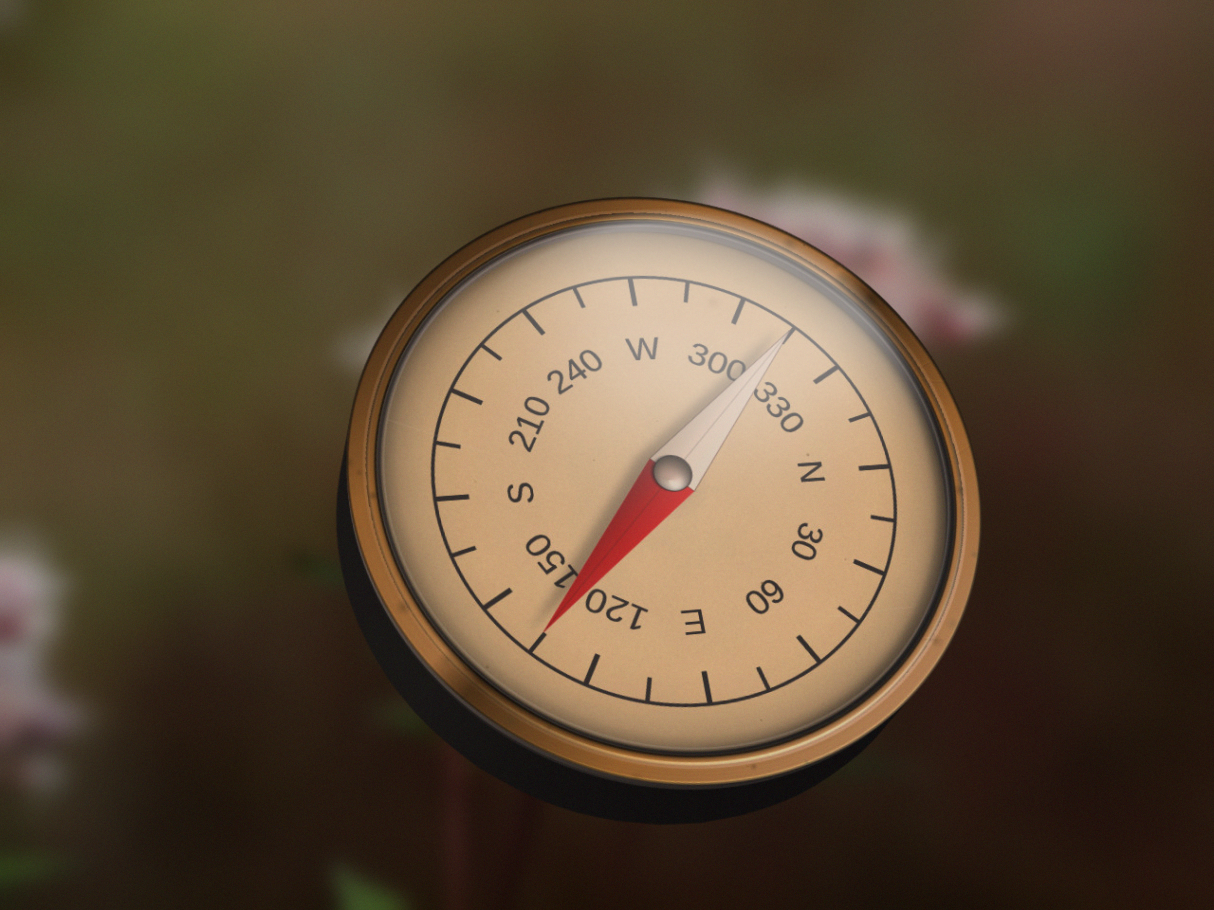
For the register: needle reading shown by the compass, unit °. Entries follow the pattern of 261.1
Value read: 135
